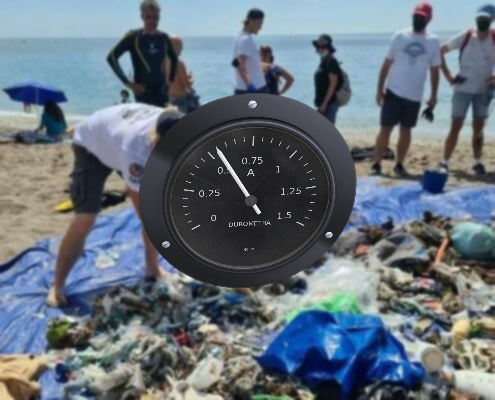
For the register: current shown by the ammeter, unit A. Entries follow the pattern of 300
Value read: 0.55
